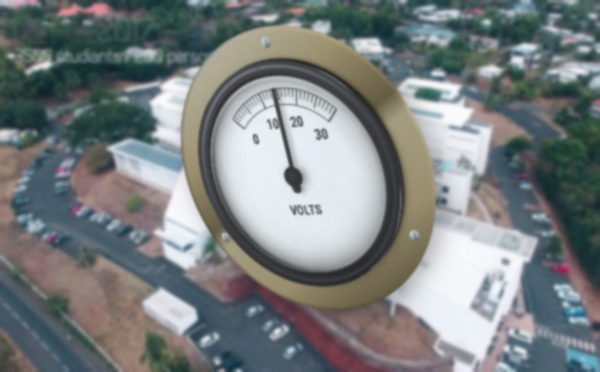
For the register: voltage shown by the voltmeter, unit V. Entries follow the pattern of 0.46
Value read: 15
